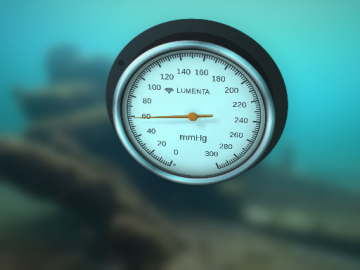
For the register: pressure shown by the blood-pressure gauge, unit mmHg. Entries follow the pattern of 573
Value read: 60
